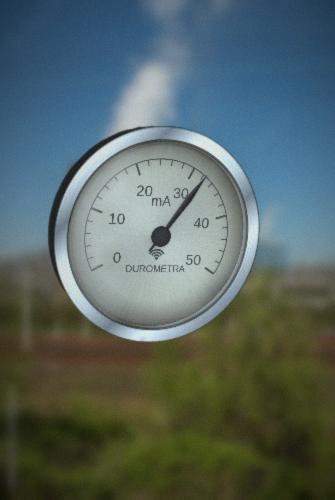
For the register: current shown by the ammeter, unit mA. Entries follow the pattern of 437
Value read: 32
